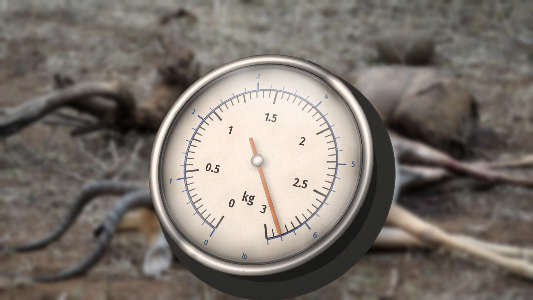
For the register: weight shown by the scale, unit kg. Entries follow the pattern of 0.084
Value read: 2.9
